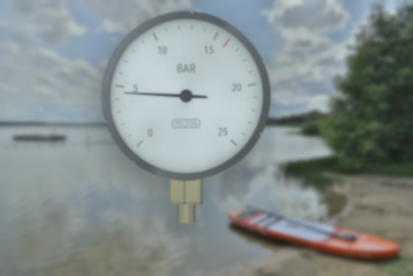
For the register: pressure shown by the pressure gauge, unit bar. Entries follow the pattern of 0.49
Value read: 4.5
